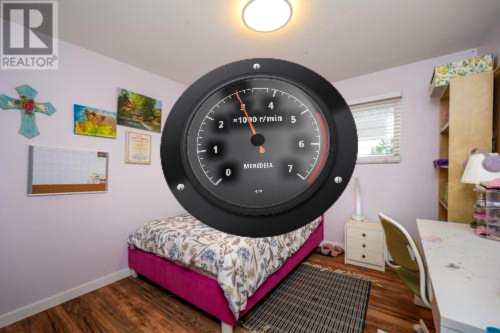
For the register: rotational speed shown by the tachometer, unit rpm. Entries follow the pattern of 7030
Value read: 3000
